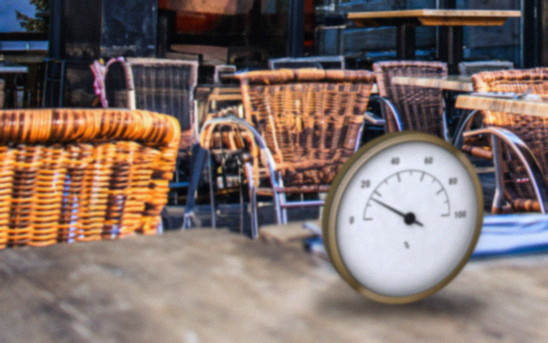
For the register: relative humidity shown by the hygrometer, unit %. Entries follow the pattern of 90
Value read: 15
